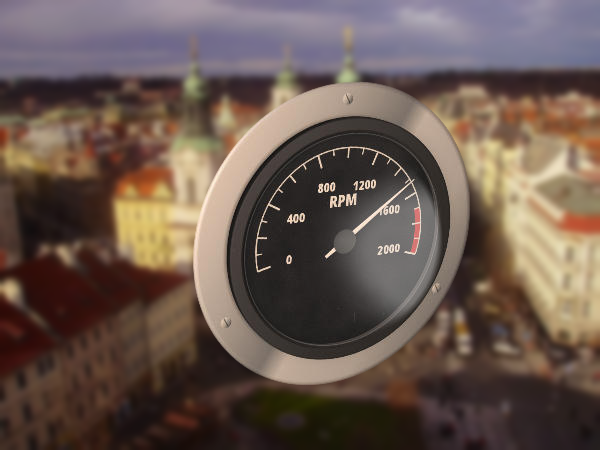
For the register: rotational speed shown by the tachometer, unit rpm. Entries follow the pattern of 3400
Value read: 1500
